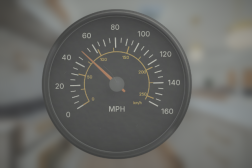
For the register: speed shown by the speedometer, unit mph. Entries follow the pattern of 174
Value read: 50
